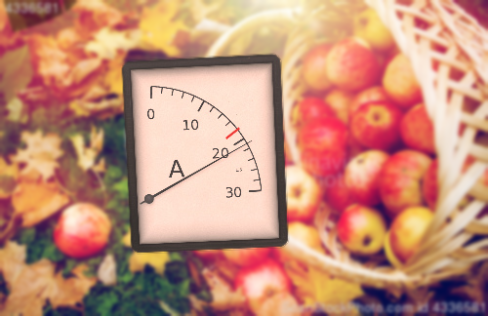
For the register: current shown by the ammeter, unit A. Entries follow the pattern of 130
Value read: 21
